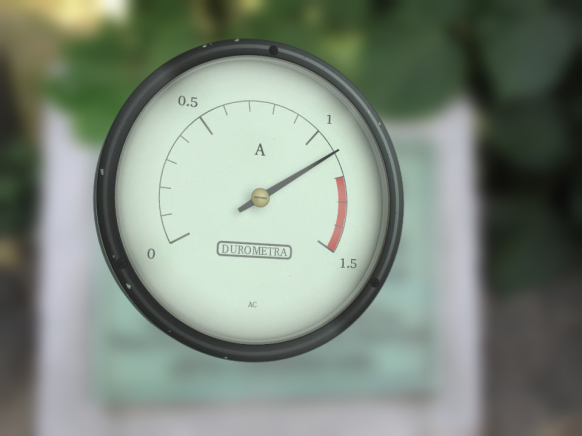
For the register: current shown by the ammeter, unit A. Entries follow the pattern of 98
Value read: 1.1
